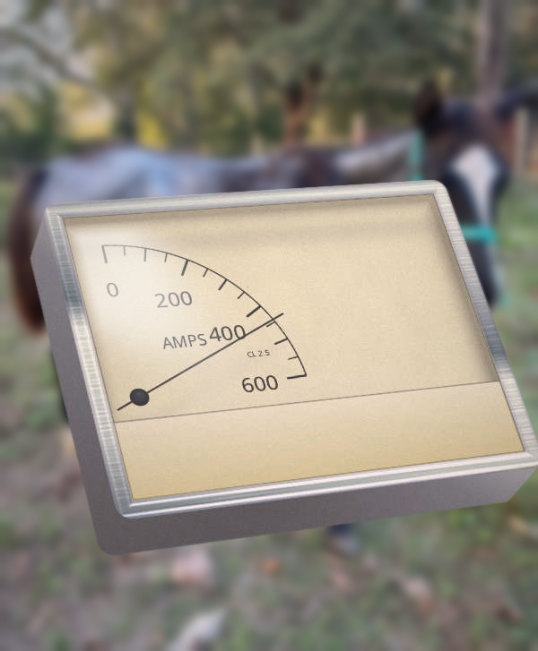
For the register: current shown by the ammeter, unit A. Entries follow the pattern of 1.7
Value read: 450
